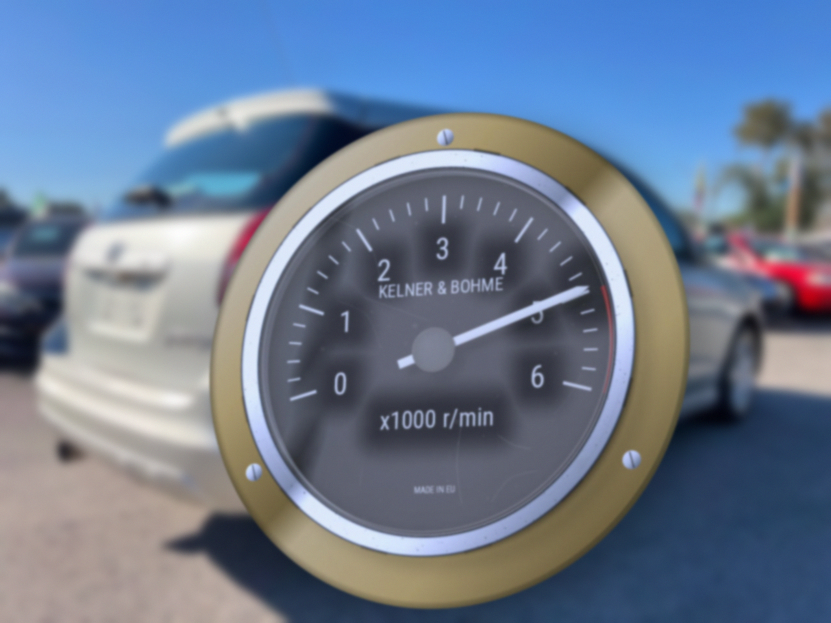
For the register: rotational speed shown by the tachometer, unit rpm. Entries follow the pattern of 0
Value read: 5000
